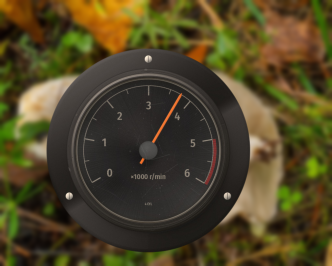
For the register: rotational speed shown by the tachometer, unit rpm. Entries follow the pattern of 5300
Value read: 3750
